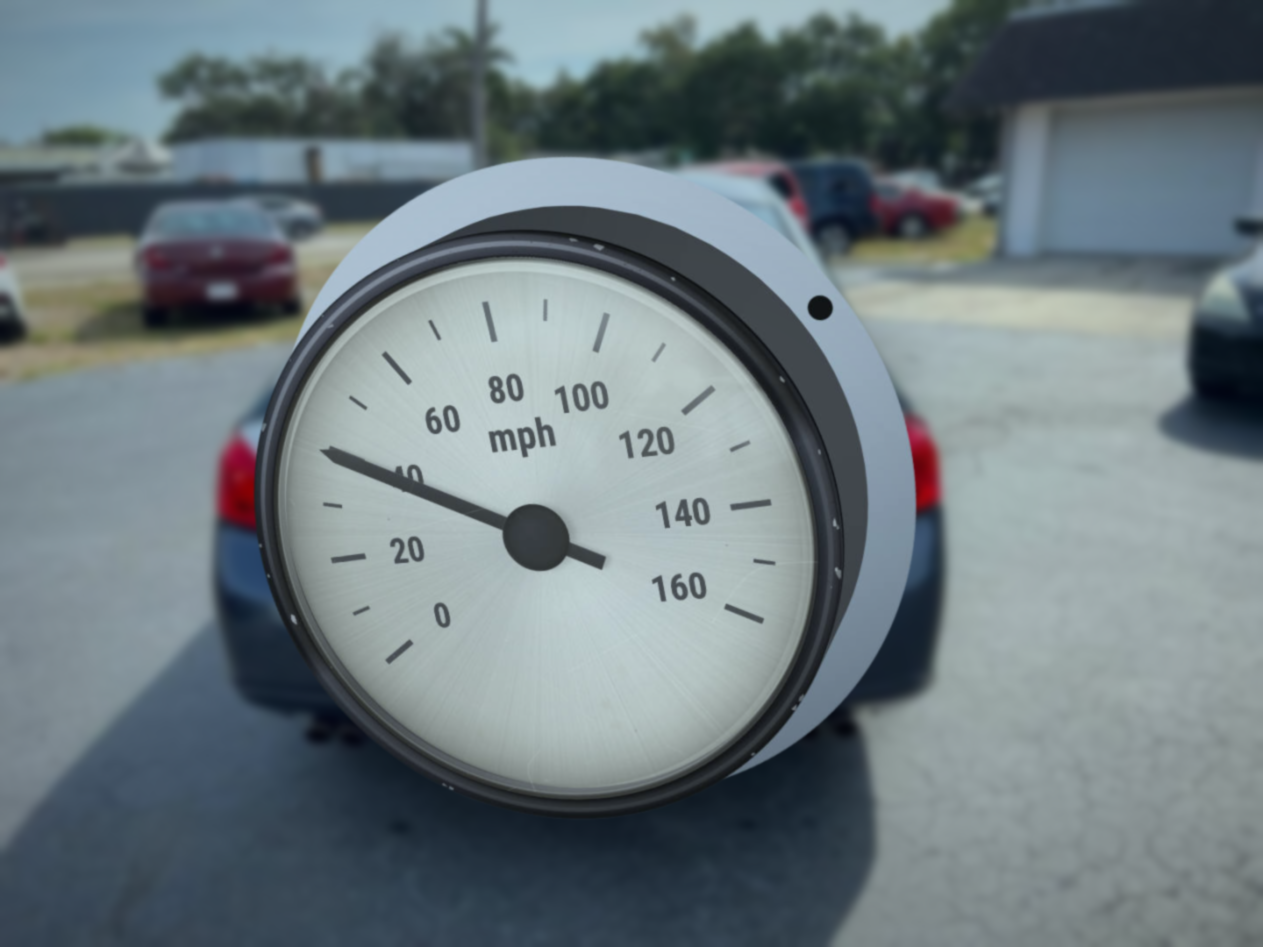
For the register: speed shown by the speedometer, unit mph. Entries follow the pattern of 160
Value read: 40
